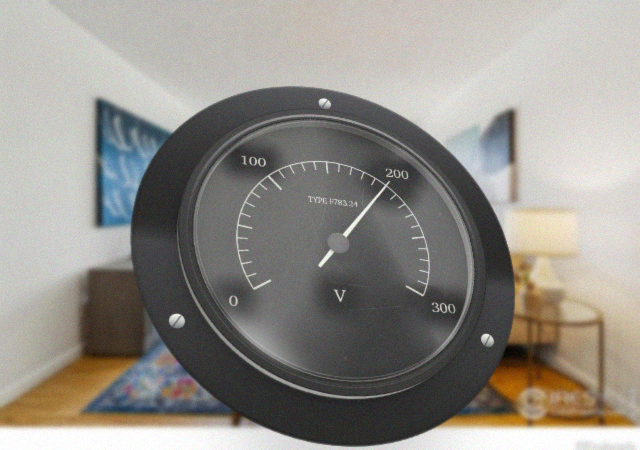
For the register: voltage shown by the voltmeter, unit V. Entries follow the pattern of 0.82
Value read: 200
